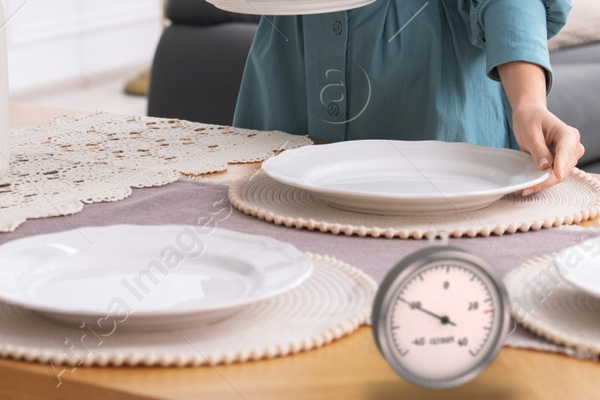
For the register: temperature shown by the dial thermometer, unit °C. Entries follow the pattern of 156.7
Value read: -20
